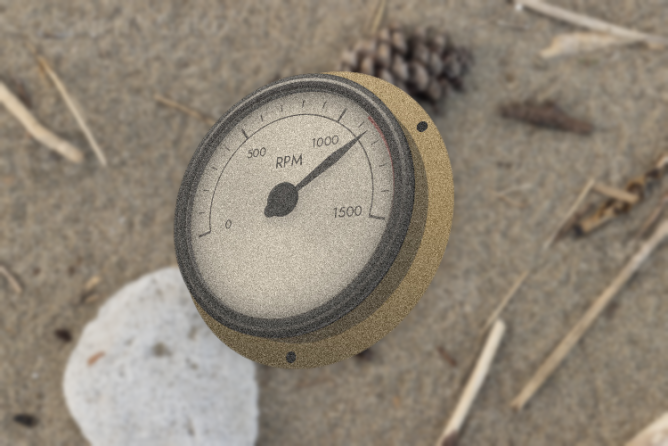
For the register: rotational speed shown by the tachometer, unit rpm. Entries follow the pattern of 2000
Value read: 1150
